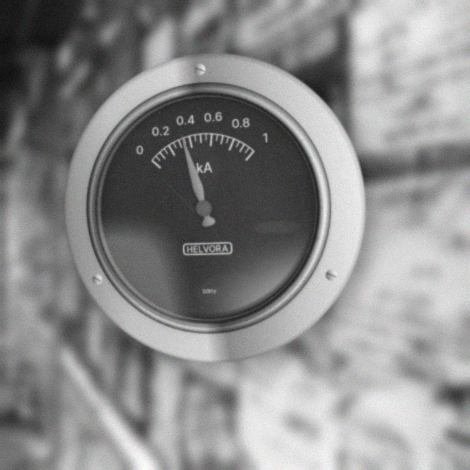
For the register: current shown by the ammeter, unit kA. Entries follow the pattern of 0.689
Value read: 0.35
